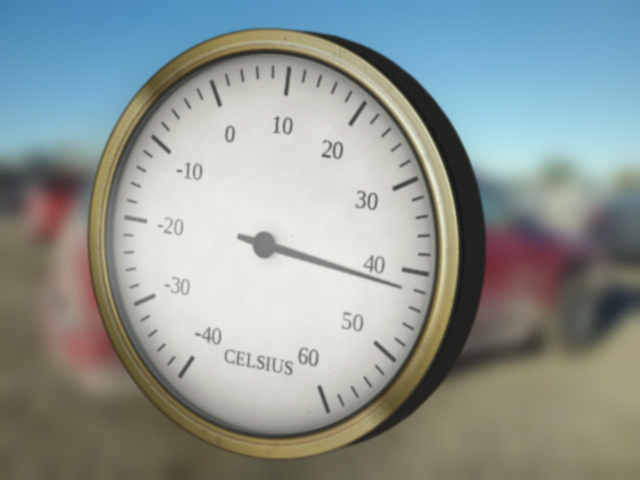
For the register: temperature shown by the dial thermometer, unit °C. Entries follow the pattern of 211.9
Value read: 42
